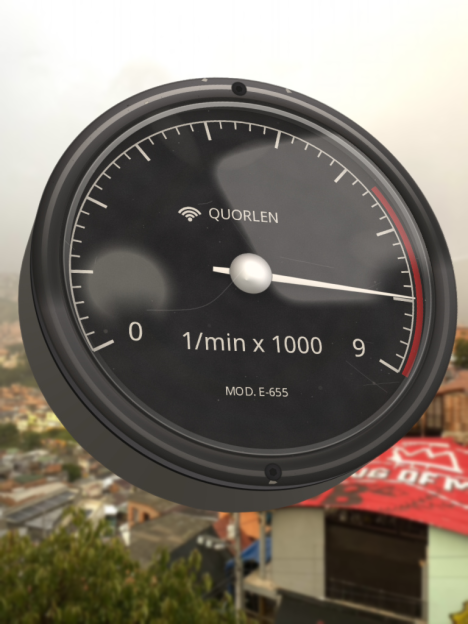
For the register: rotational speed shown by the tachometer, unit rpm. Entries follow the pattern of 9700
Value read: 8000
